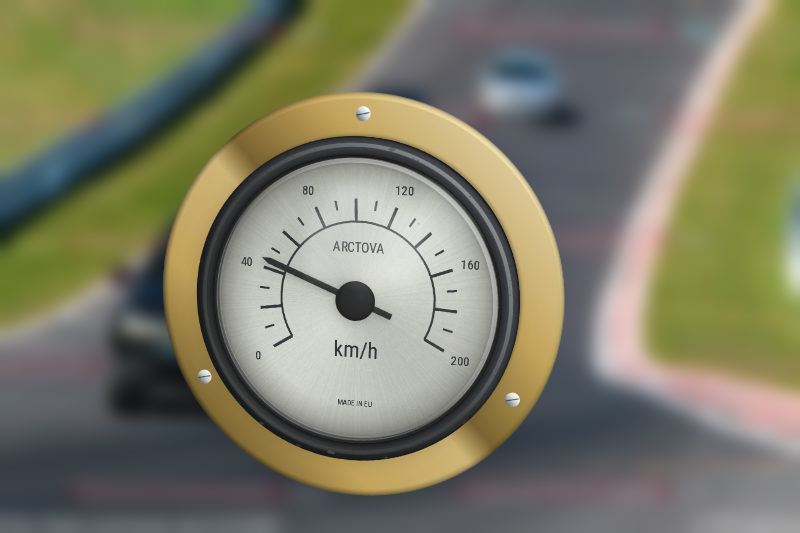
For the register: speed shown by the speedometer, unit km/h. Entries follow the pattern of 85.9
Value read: 45
